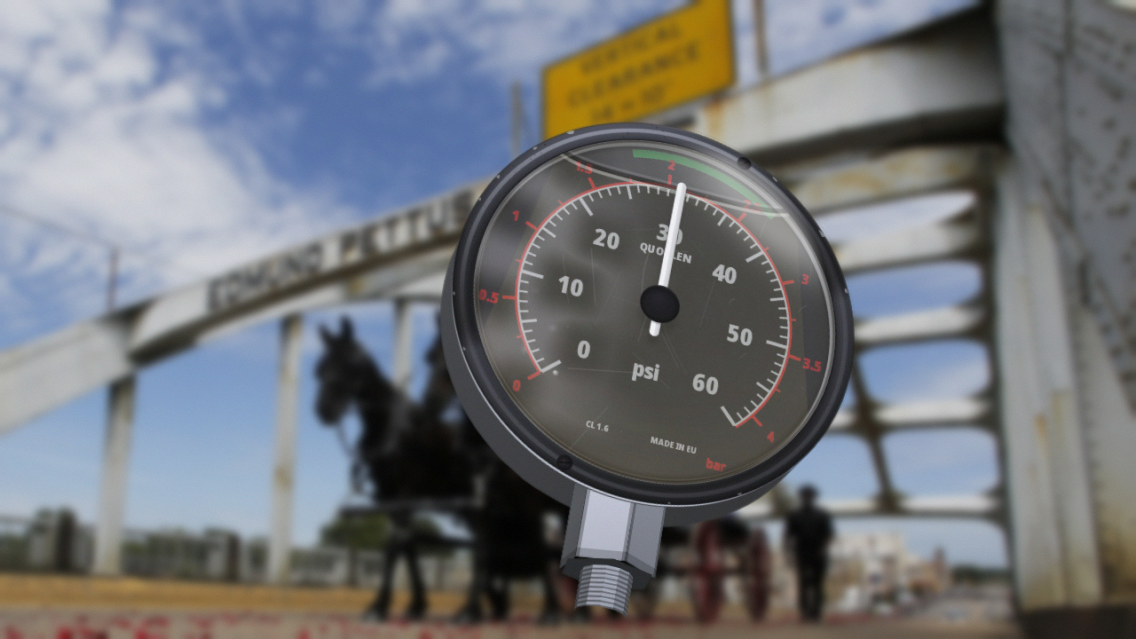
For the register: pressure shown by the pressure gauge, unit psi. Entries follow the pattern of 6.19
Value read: 30
